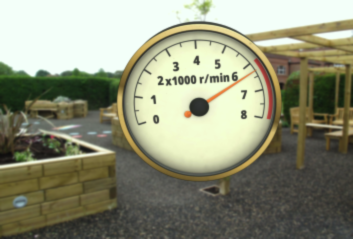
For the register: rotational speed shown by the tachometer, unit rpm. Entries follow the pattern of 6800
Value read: 6250
